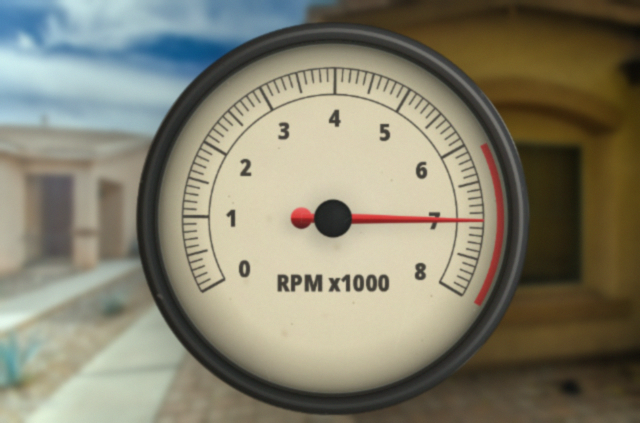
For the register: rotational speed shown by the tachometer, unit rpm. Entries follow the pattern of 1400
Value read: 7000
